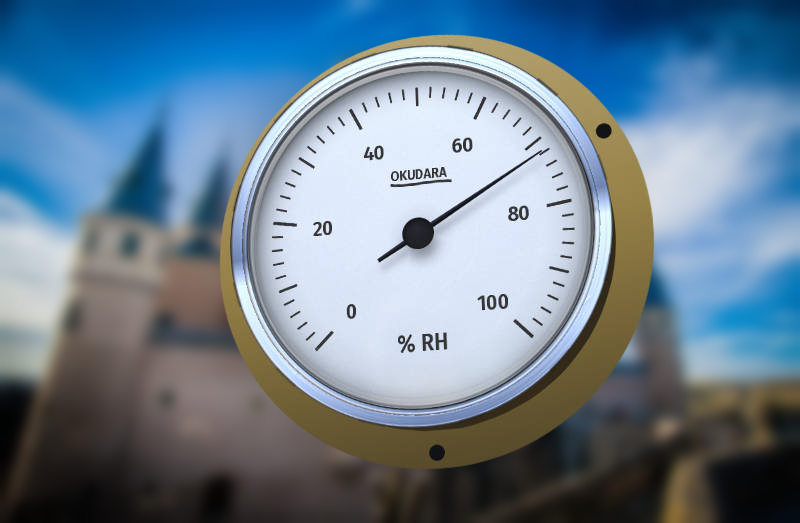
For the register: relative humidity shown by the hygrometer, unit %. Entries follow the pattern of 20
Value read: 72
